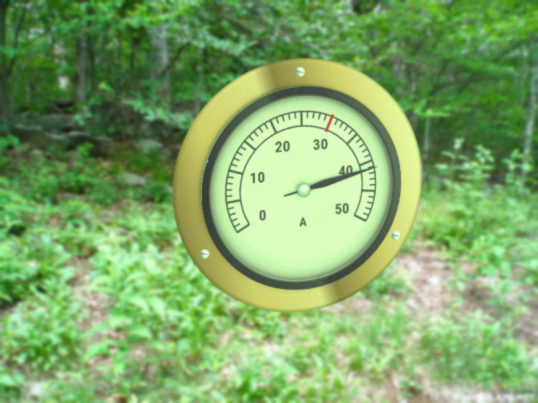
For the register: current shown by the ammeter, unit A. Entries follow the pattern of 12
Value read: 41
